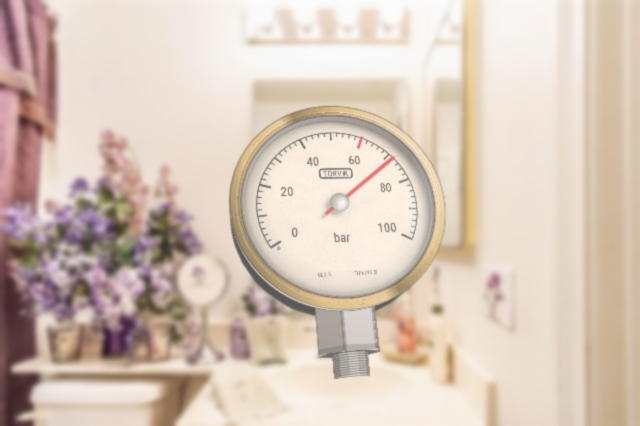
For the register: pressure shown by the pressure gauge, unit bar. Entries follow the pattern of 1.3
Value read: 72
